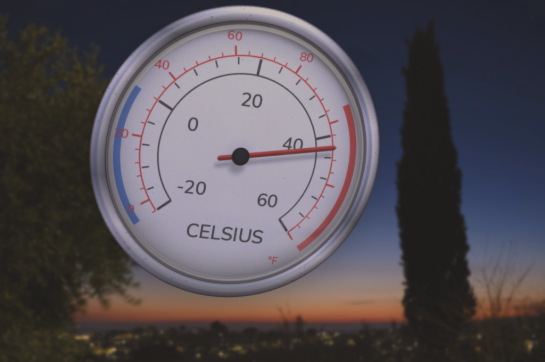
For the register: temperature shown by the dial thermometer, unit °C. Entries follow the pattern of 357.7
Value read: 42
